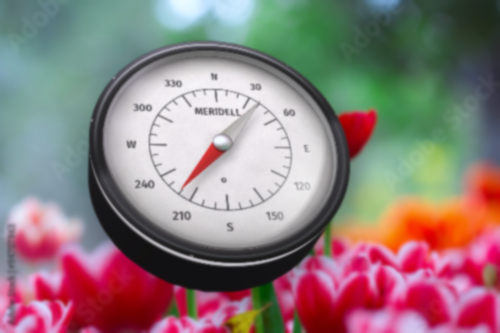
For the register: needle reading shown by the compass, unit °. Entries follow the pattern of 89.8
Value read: 220
